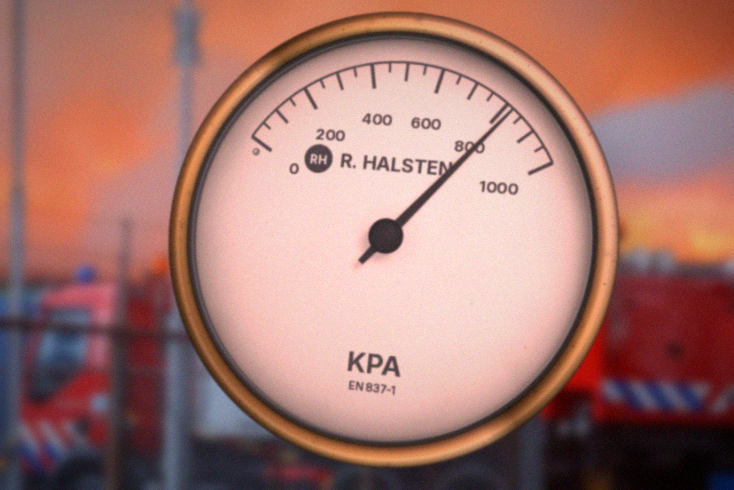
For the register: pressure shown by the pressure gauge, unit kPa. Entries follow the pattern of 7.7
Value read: 825
